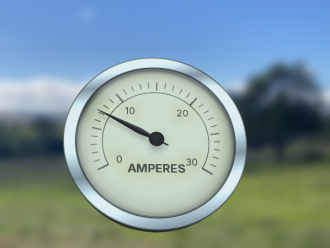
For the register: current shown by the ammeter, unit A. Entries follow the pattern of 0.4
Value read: 7
